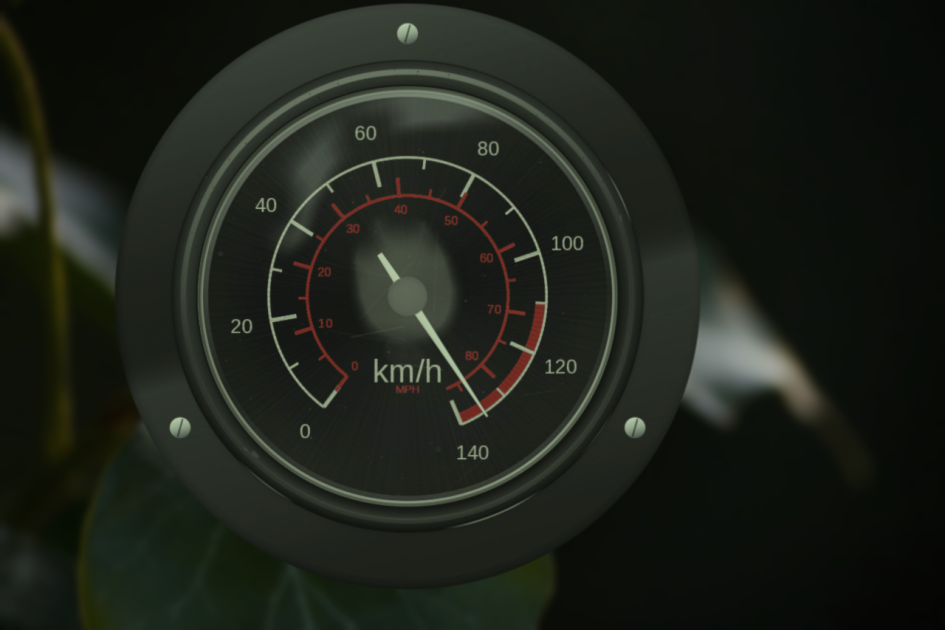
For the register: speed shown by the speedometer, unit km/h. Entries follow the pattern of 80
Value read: 135
